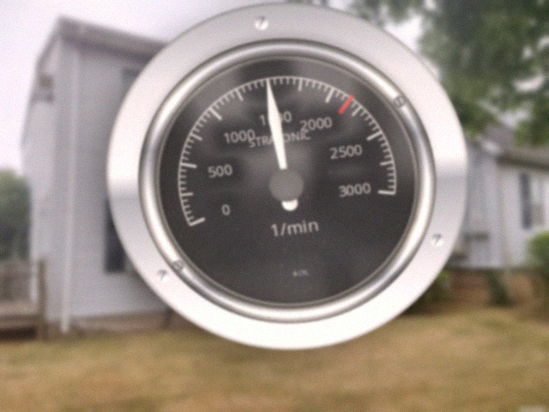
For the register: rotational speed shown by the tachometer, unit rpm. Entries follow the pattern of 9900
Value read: 1500
